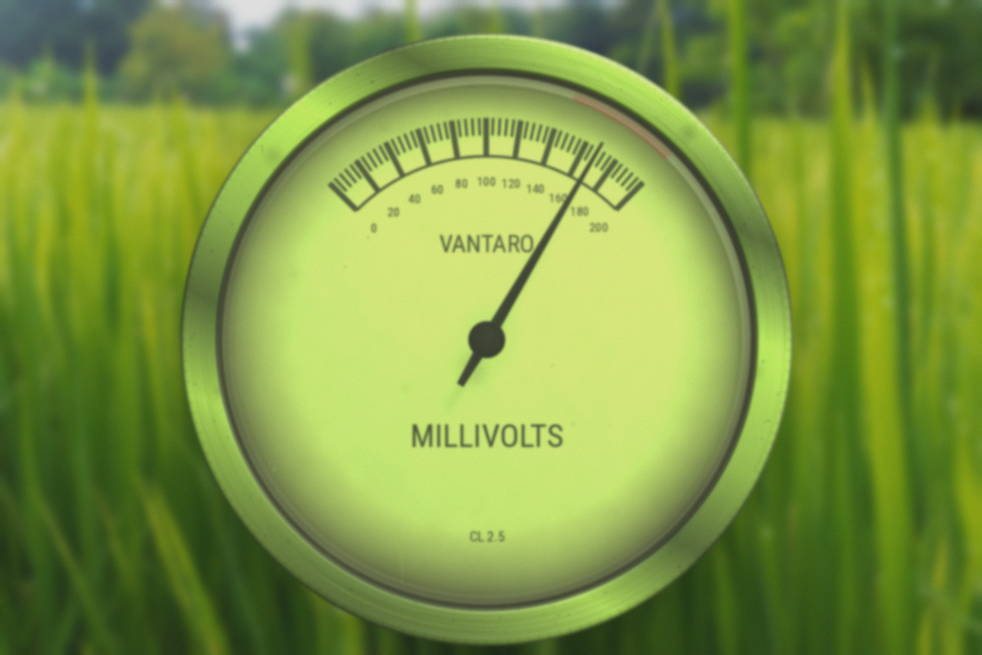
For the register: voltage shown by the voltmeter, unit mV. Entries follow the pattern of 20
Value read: 168
